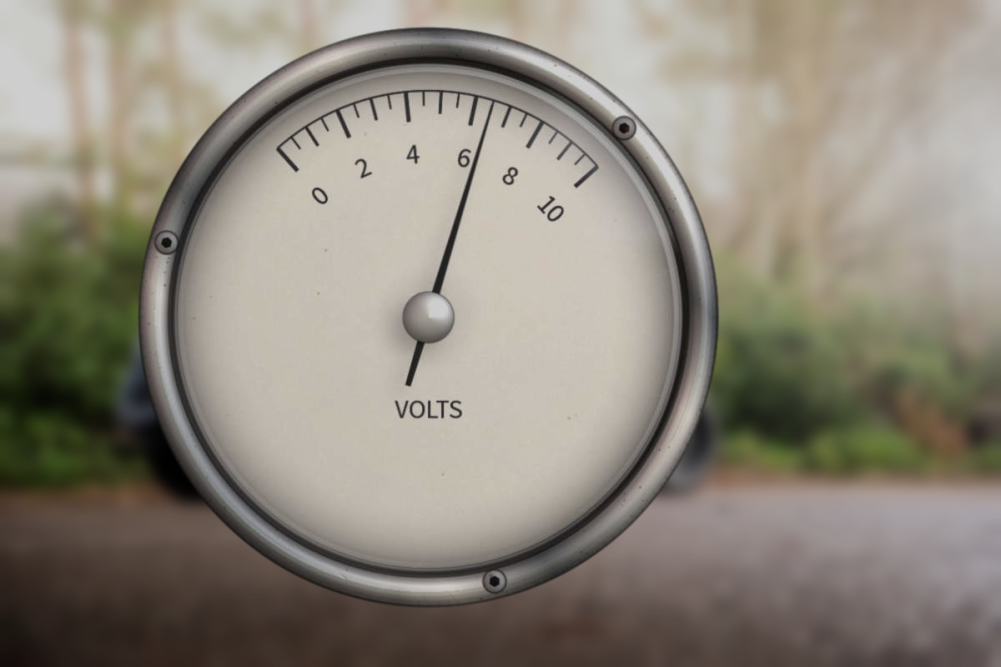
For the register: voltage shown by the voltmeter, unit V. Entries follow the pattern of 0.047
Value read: 6.5
